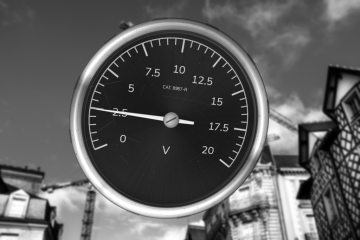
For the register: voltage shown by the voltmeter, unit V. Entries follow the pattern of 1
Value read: 2.5
